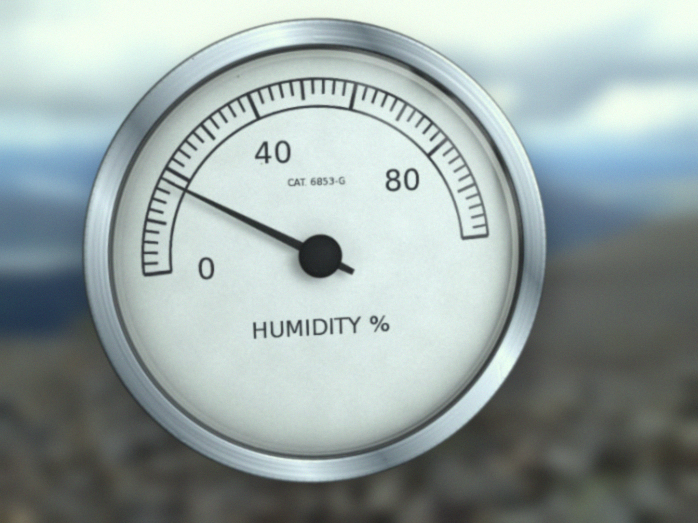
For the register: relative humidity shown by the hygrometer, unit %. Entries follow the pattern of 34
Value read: 18
